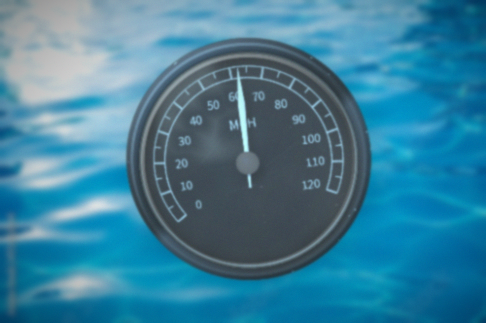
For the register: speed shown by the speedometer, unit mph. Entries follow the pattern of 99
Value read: 62.5
